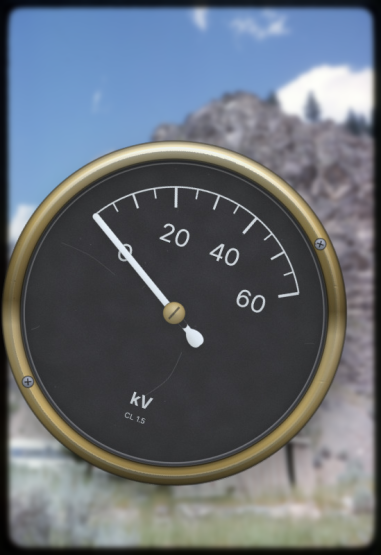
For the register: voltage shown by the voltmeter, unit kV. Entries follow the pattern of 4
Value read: 0
